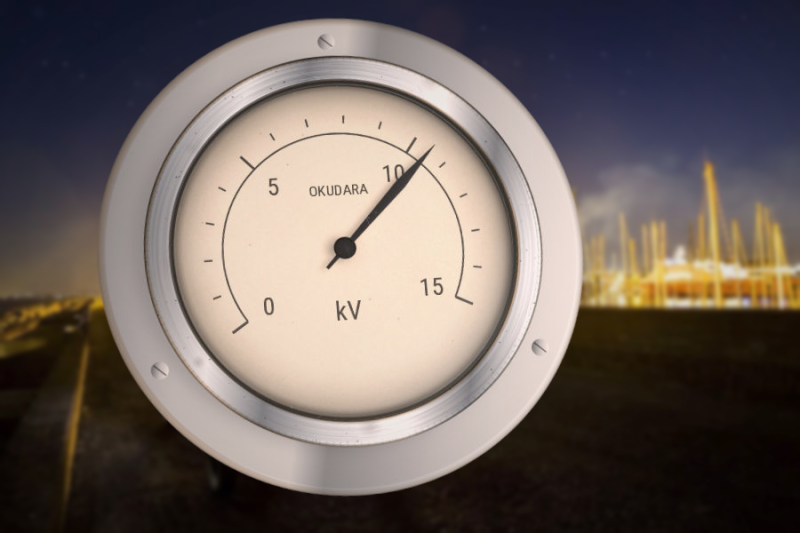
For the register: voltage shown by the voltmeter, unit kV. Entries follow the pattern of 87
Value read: 10.5
